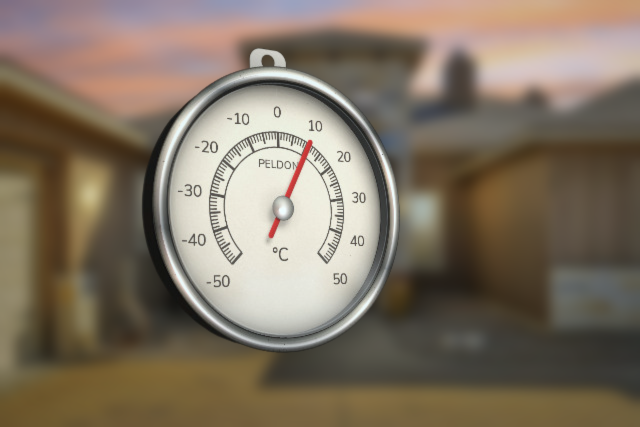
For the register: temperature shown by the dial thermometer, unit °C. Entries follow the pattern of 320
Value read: 10
